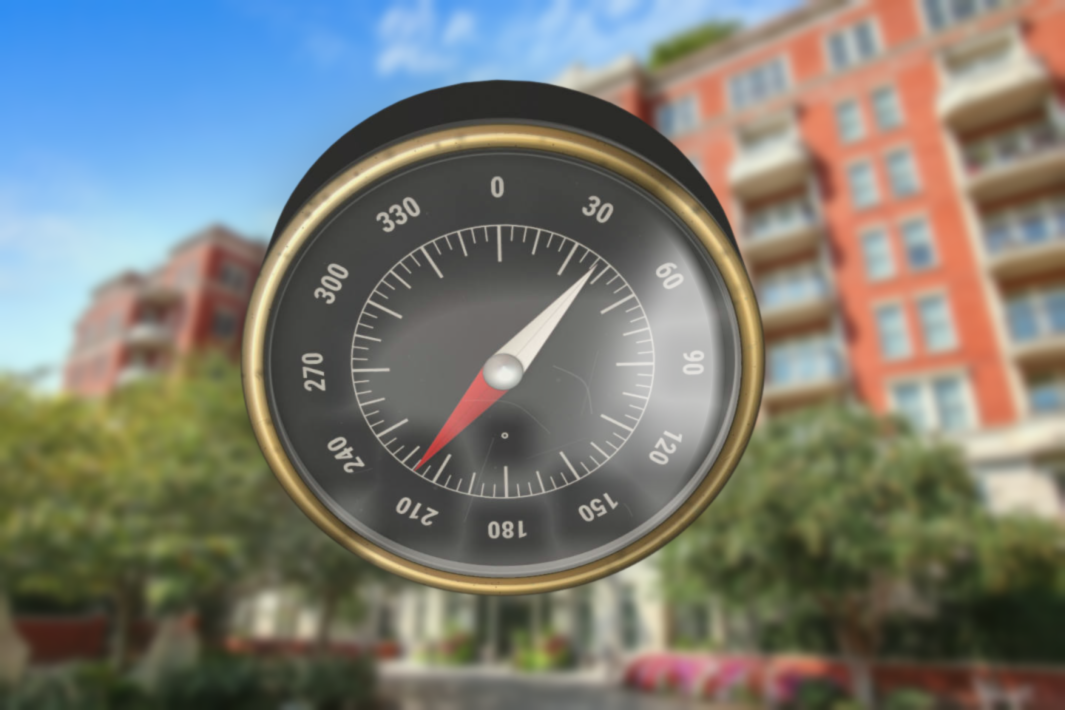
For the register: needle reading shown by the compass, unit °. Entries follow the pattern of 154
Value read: 220
